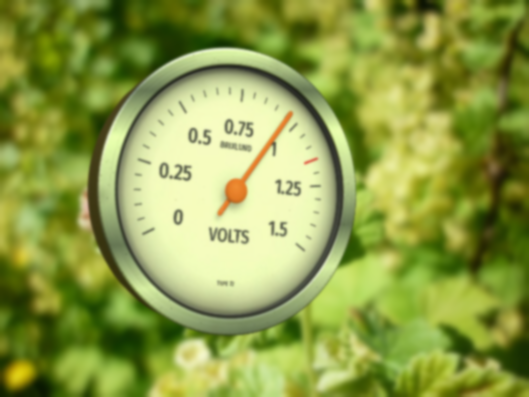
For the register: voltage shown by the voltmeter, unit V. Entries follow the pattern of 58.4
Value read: 0.95
